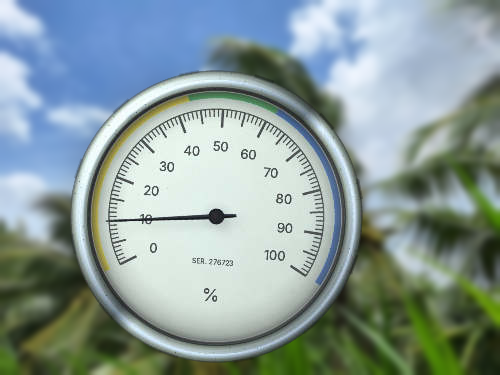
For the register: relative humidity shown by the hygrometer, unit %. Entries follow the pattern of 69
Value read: 10
